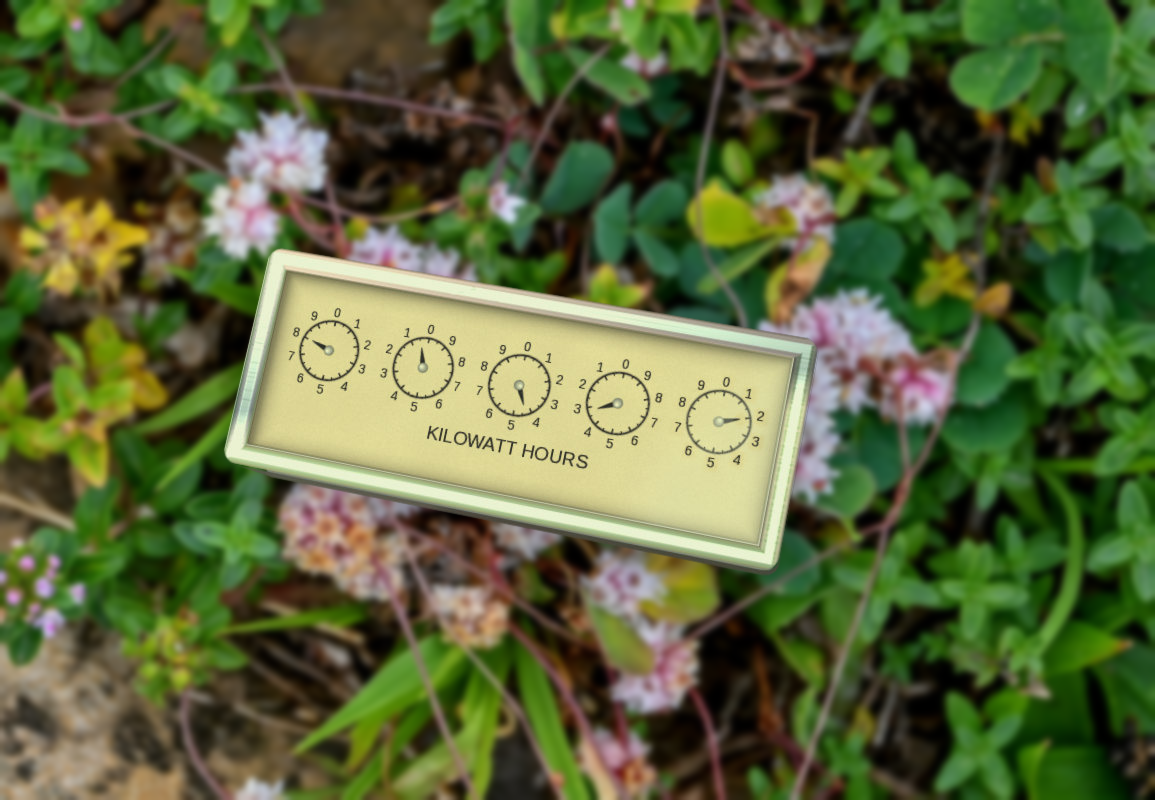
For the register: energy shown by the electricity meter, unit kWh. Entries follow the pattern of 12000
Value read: 80432
